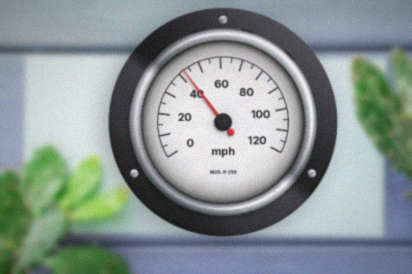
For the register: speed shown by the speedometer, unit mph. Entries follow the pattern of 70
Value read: 42.5
